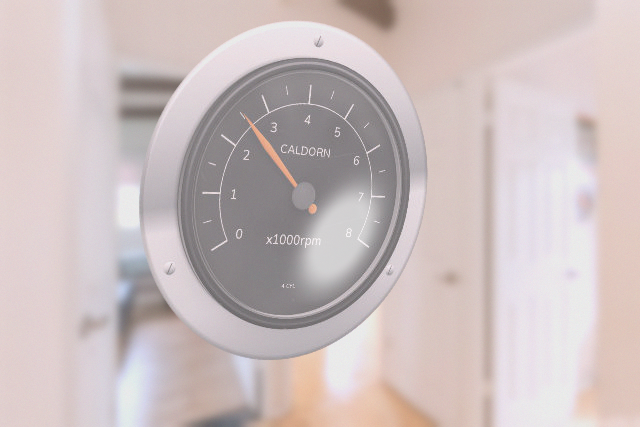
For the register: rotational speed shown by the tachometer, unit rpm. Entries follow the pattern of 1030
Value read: 2500
